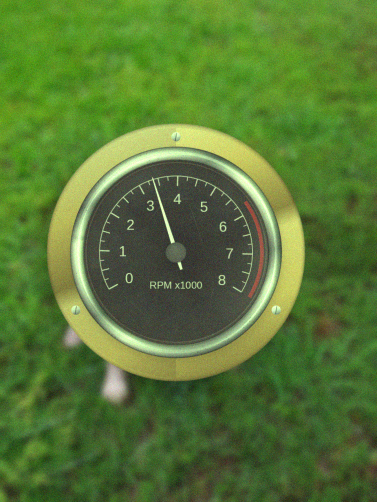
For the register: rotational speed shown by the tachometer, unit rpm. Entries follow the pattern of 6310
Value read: 3375
